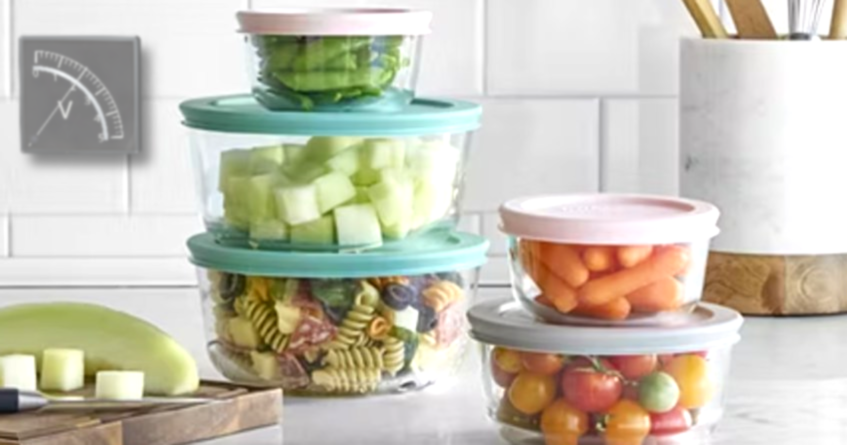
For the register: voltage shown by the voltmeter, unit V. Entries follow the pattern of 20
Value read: 2
